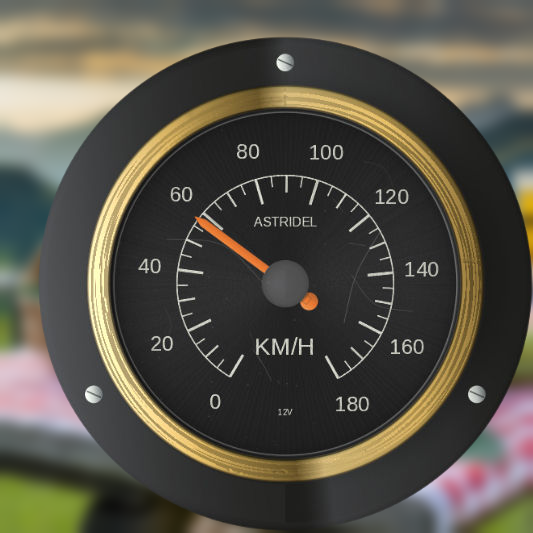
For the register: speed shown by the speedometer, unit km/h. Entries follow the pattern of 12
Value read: 57.5
